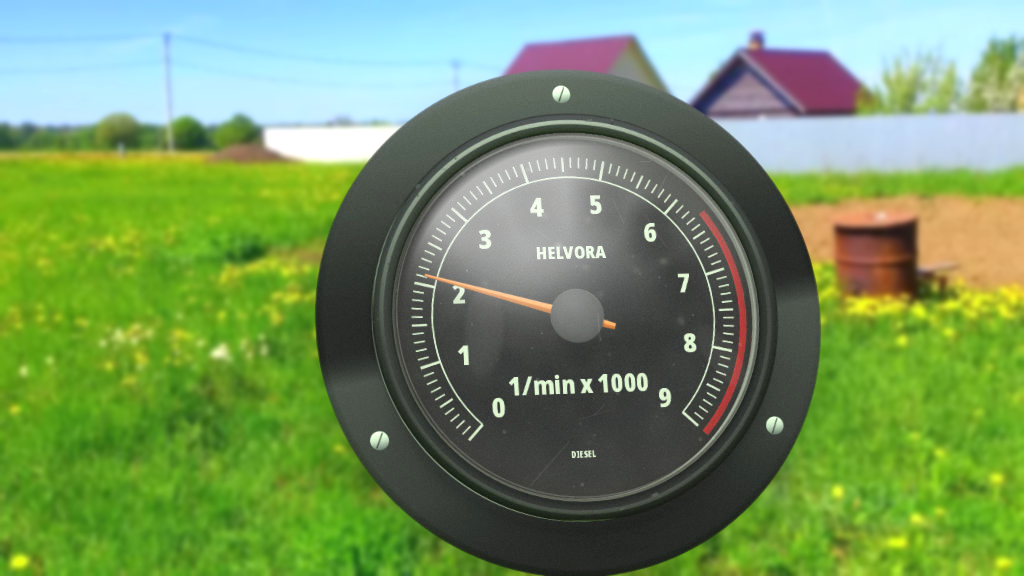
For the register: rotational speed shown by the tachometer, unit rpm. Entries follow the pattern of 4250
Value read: 2100
